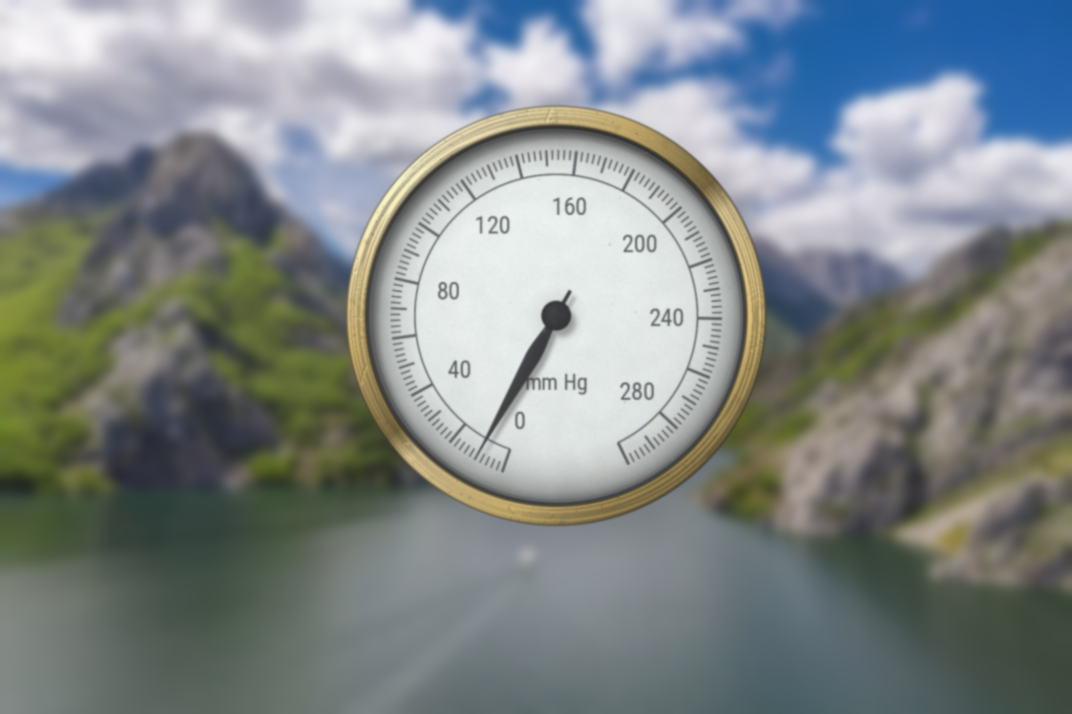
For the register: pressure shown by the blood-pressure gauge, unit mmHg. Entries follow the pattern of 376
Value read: 10
